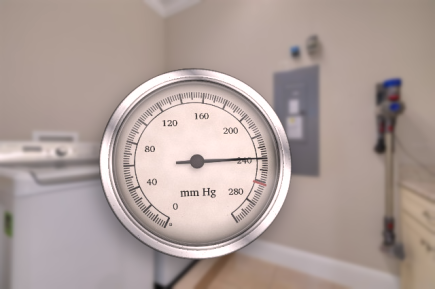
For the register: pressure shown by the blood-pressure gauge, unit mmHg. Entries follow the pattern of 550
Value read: 240
